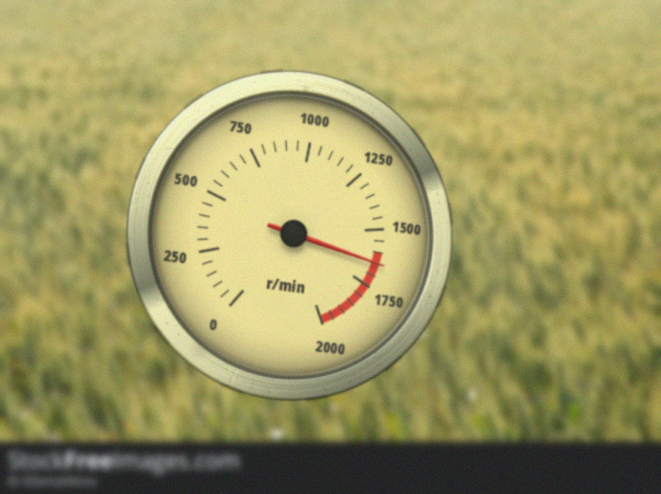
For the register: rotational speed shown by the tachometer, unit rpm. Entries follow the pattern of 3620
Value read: 1650
